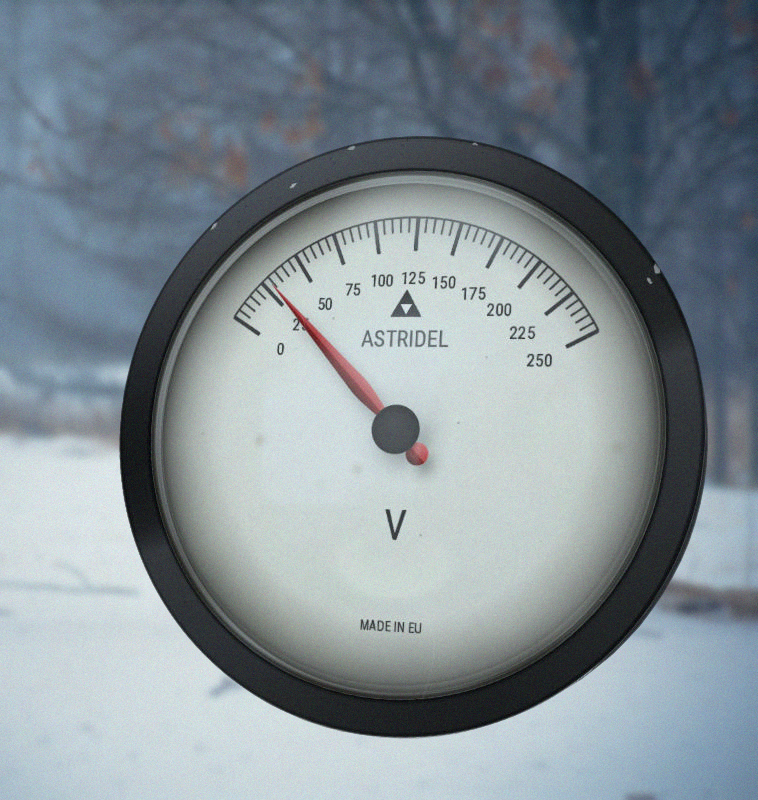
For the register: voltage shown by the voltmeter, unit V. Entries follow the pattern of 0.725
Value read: 30
